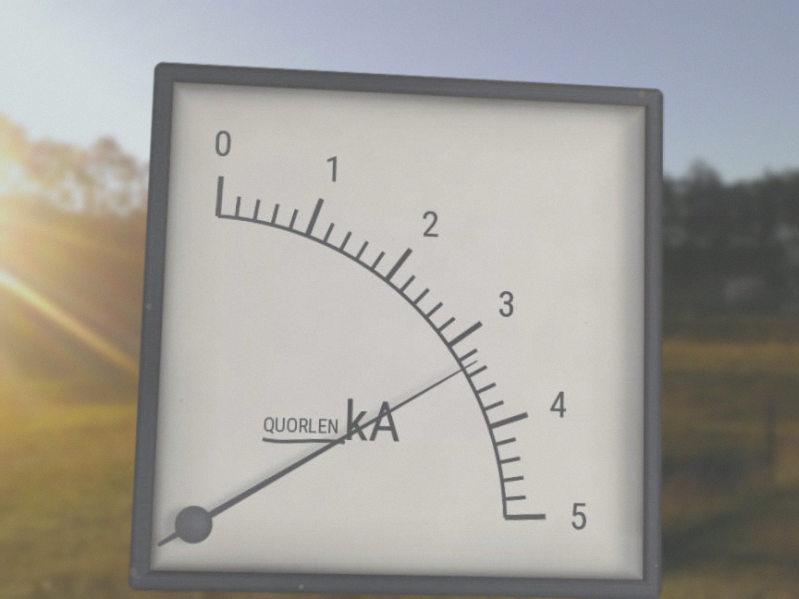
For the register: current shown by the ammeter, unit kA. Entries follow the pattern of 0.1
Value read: 3.3
